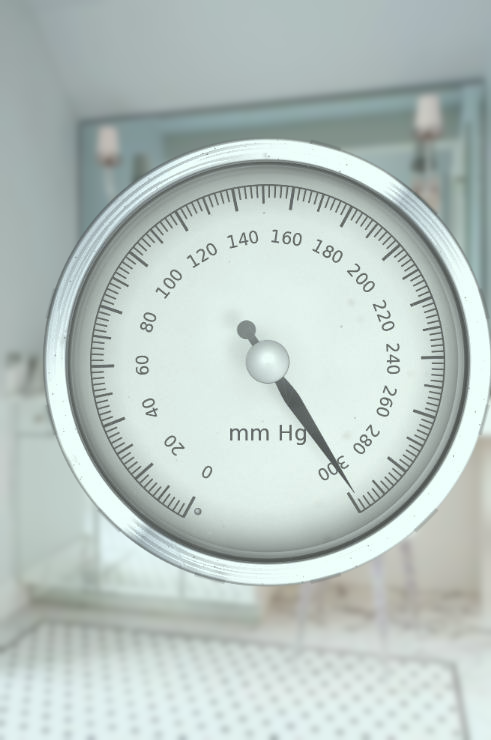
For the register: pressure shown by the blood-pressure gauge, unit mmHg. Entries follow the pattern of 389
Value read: 298
